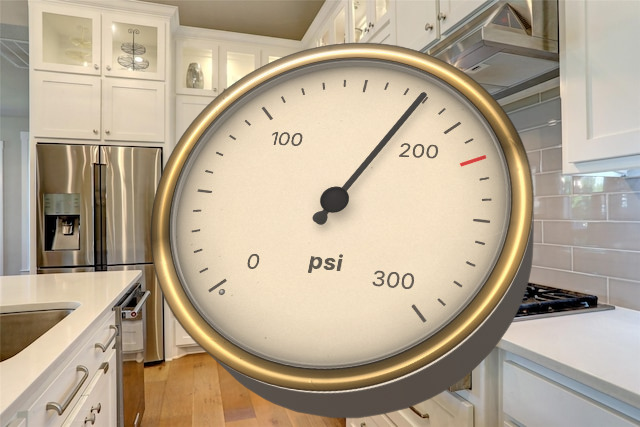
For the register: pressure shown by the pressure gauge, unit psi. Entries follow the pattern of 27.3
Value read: 180
